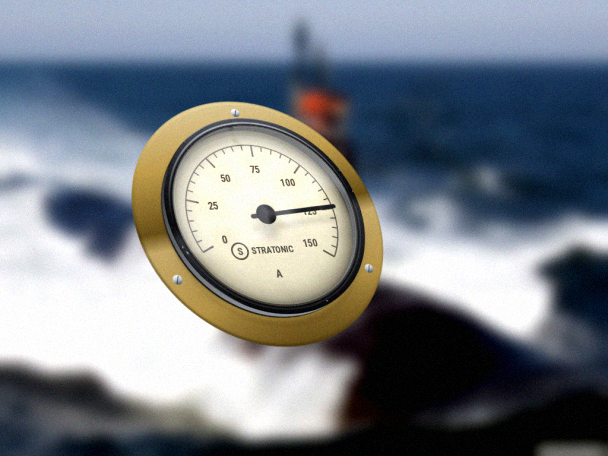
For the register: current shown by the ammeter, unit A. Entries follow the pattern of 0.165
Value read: 125
